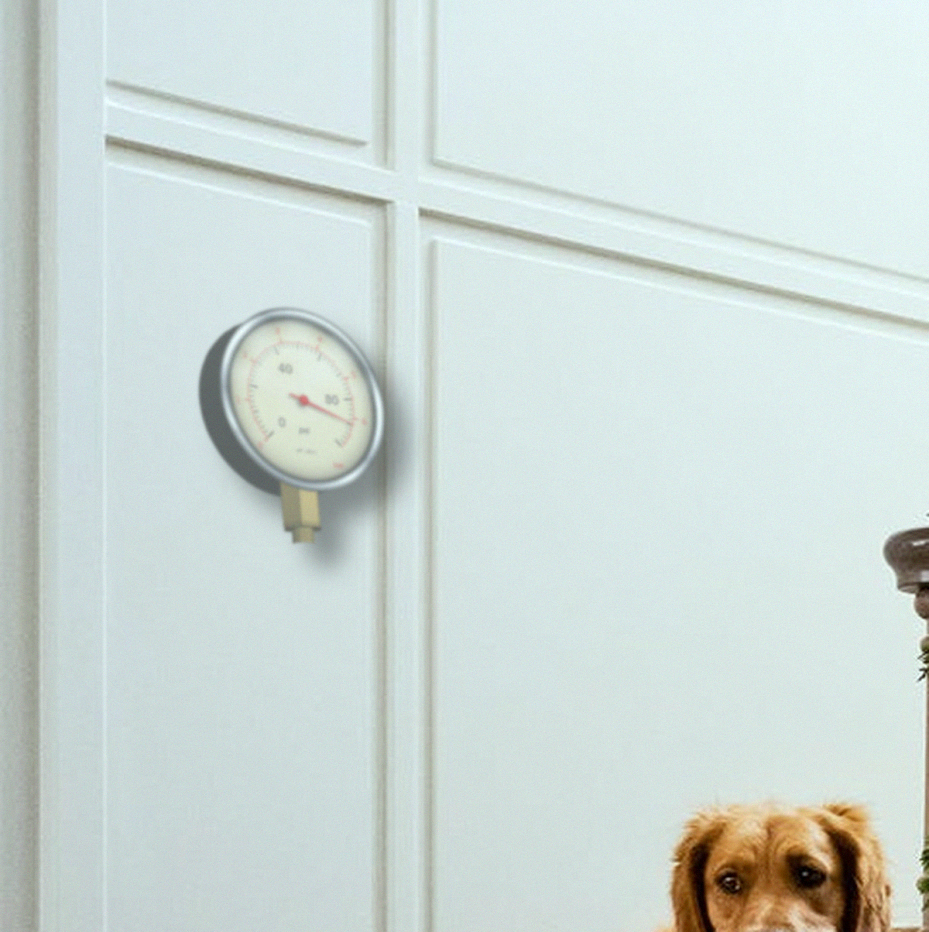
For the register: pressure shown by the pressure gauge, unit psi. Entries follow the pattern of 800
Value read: 90
